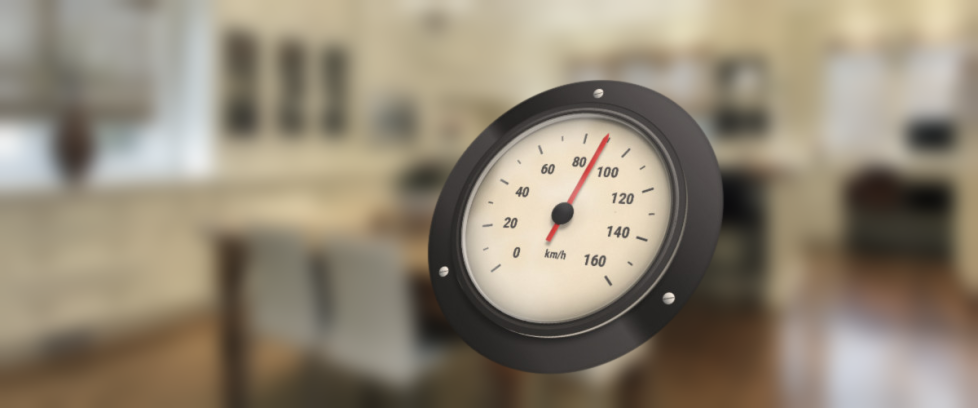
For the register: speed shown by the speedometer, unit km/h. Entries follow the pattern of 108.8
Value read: 90
